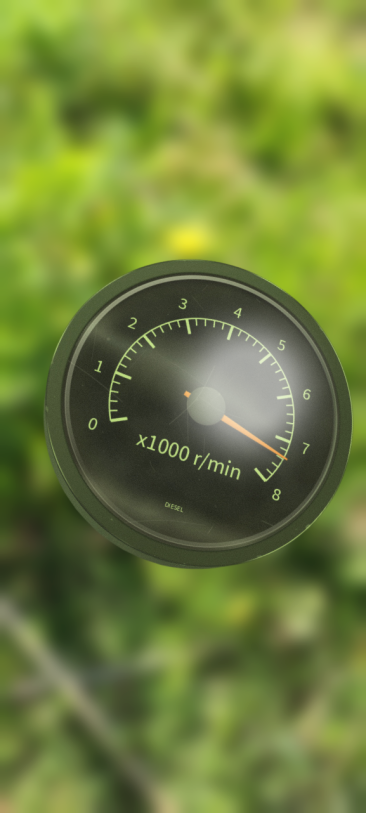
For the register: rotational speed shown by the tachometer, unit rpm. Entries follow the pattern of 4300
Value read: 7400
